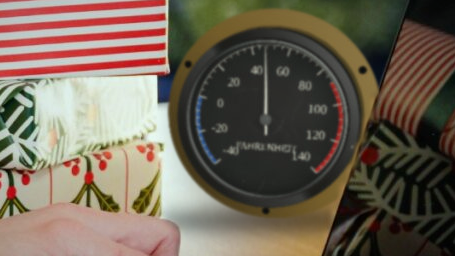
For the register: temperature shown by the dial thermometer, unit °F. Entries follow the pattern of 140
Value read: 48
